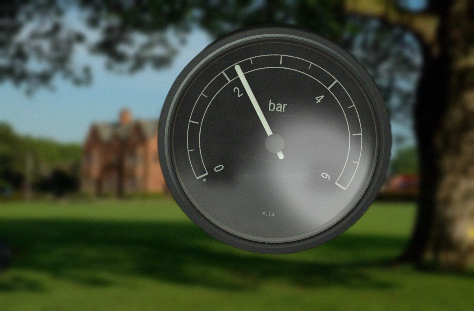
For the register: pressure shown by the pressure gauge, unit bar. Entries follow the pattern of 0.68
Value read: 2.25
